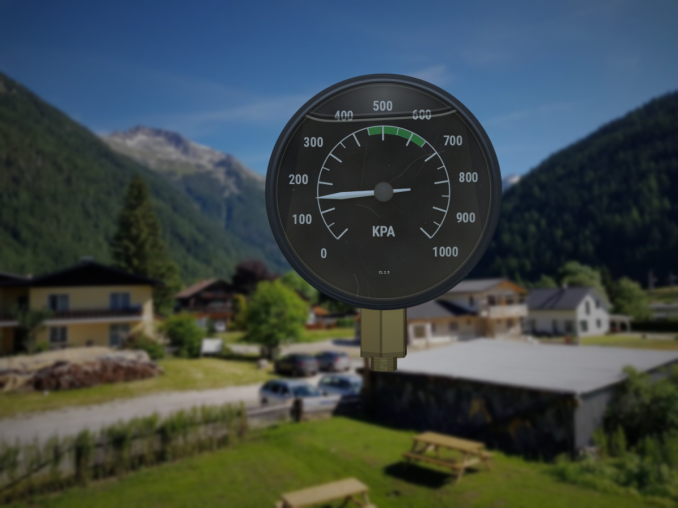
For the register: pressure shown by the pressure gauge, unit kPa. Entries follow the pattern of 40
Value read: 150
